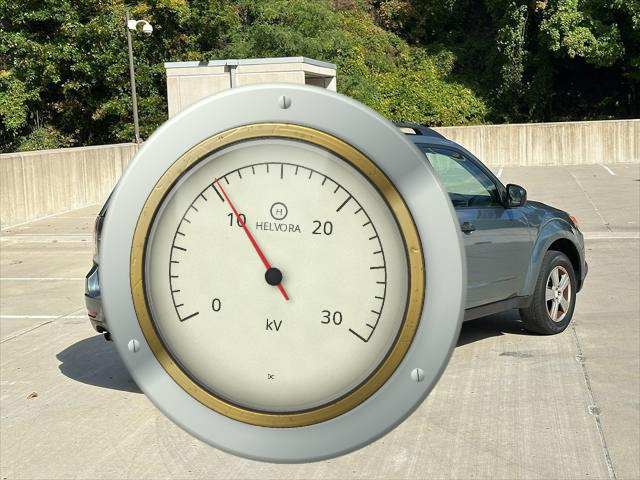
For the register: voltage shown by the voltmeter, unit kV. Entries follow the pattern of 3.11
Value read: 10.5
